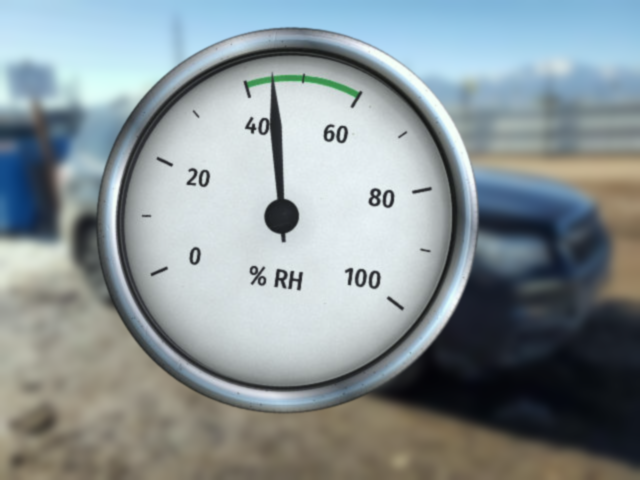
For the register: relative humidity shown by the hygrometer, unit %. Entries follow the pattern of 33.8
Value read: 45
